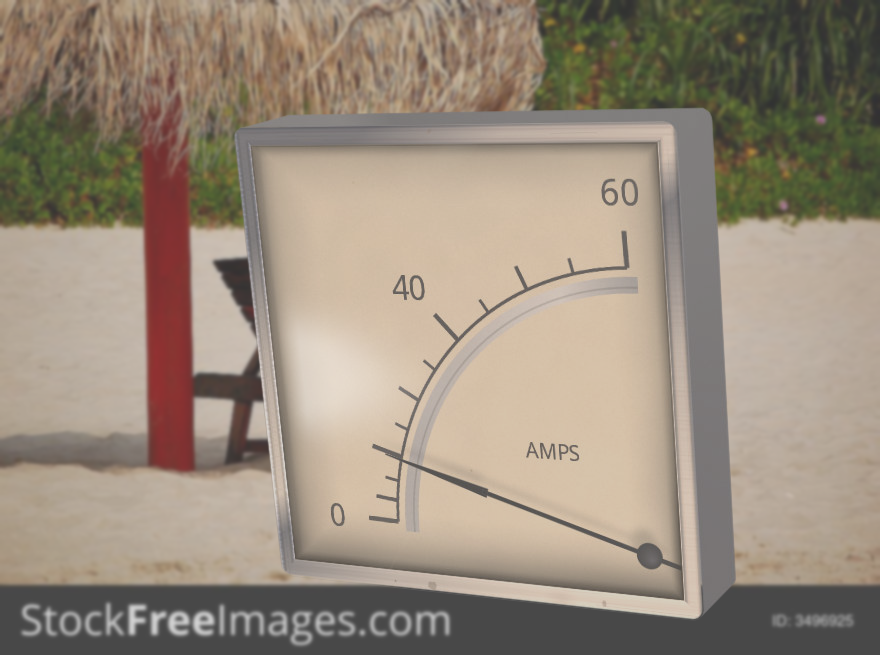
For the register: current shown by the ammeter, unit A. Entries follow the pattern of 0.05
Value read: 20
